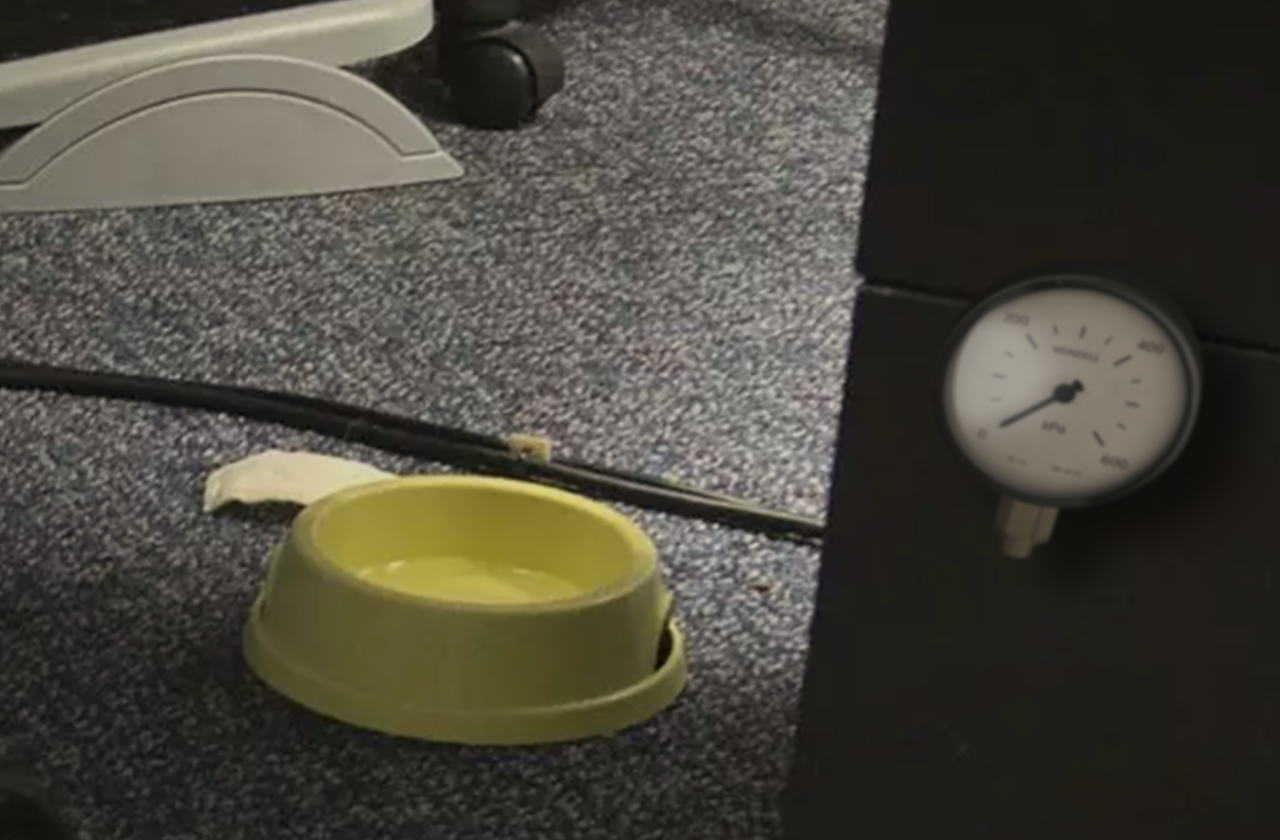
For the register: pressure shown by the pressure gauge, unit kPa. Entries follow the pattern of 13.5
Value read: 0
